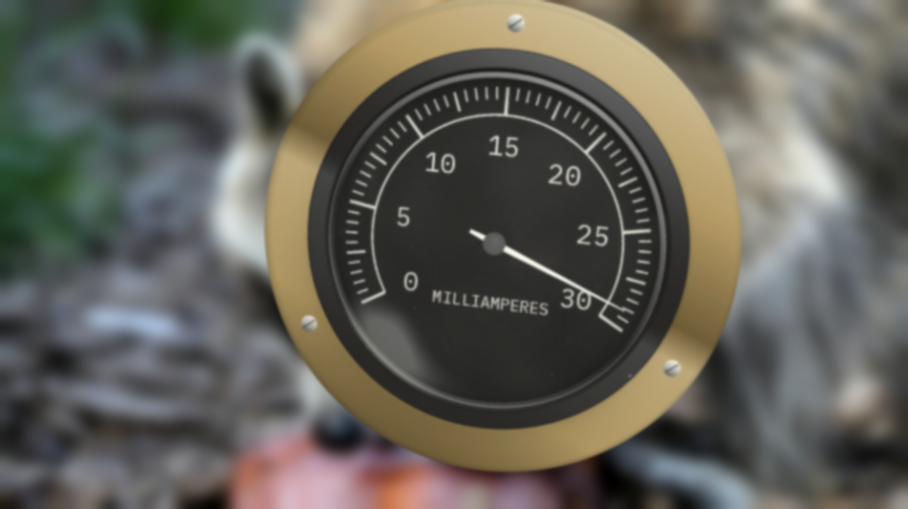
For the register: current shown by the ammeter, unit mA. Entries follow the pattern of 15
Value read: 29
